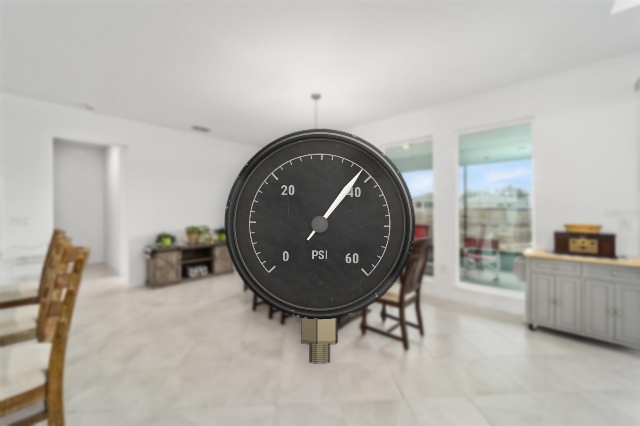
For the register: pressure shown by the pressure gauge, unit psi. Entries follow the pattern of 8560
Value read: 38
